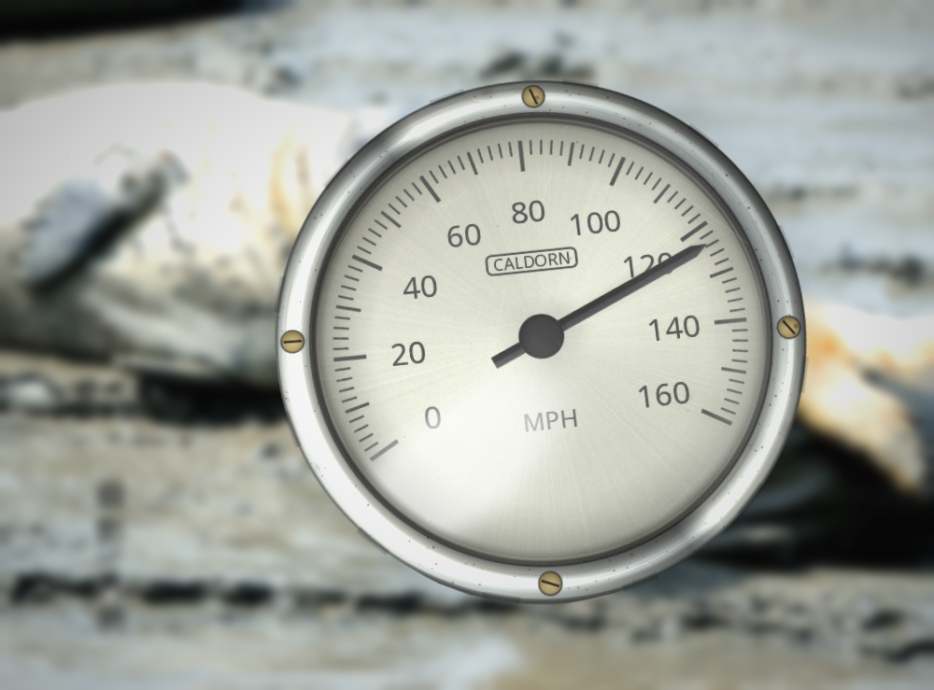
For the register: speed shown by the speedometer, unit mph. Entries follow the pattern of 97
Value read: 124
